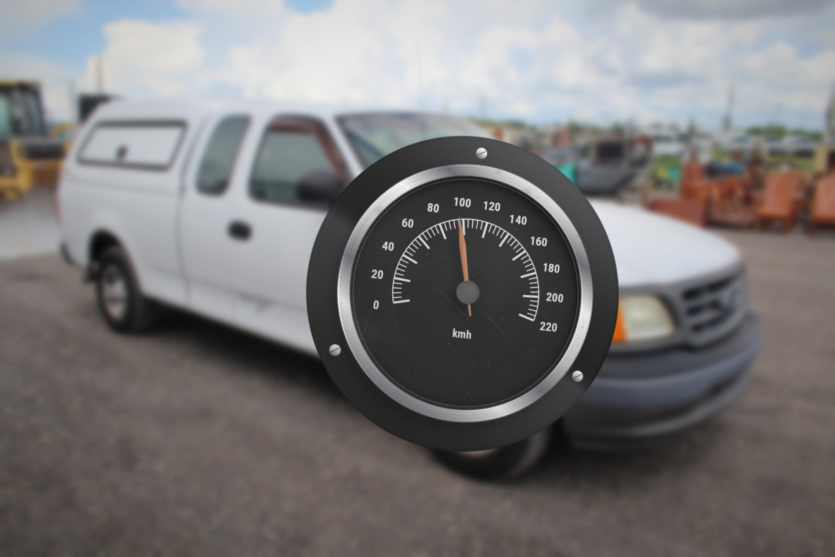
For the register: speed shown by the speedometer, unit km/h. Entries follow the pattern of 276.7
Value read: 96
